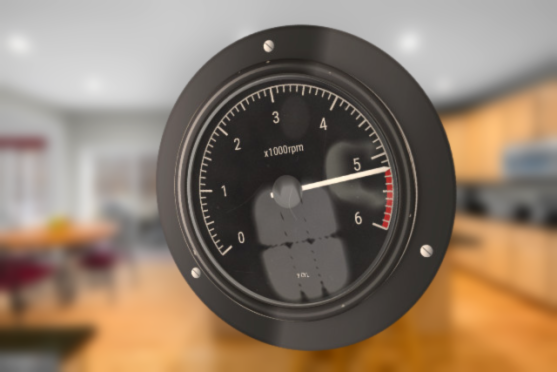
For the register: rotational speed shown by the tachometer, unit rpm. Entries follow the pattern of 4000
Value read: 5200
